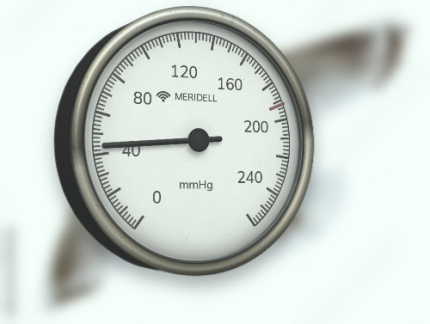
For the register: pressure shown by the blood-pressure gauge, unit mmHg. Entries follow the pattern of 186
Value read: 44
